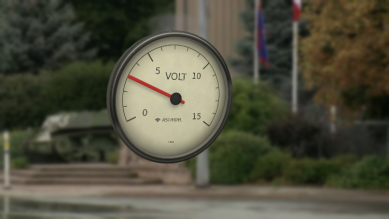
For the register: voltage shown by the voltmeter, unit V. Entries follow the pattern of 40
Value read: 3
